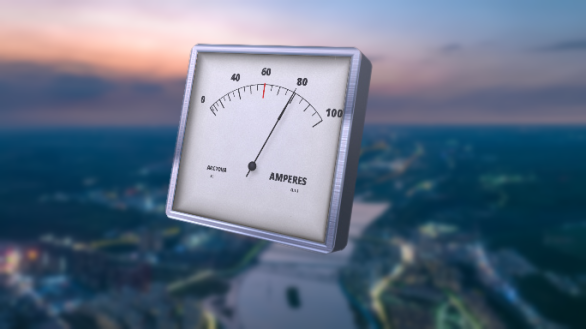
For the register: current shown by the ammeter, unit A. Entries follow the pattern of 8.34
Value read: 80
